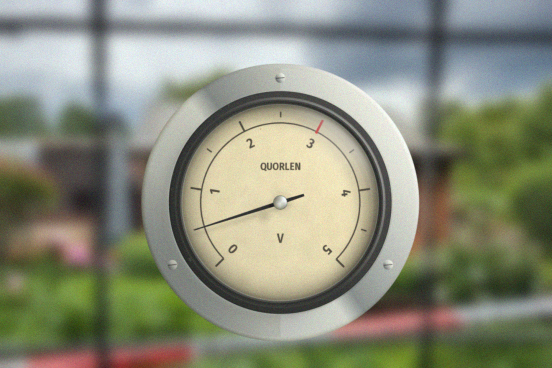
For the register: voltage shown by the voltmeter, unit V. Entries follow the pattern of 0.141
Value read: 0.5
